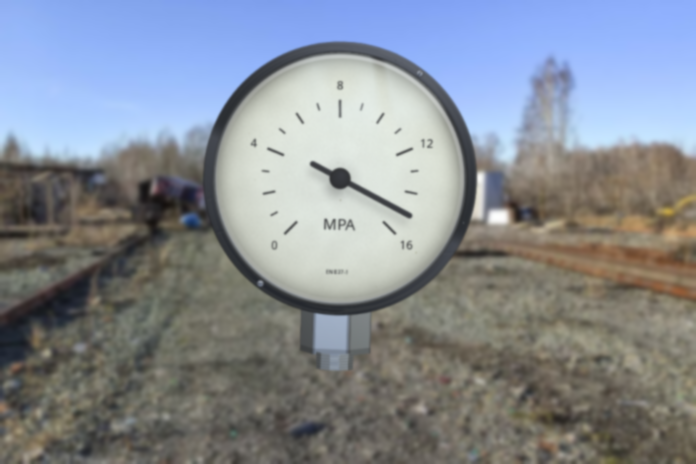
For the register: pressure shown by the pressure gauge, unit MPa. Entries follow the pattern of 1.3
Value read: 15
